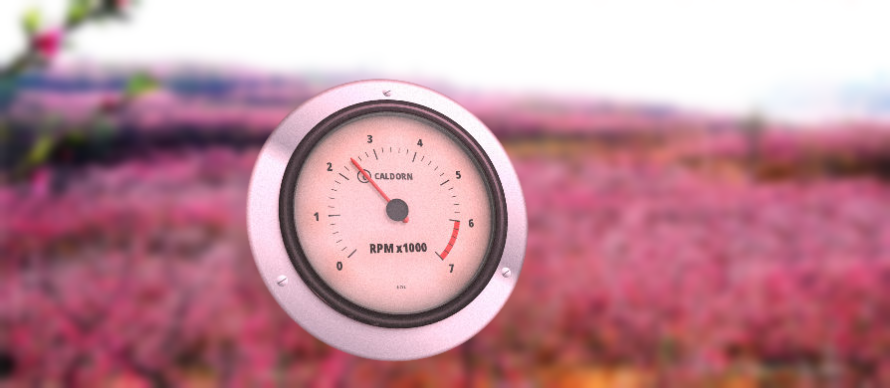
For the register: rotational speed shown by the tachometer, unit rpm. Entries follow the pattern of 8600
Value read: 2400
